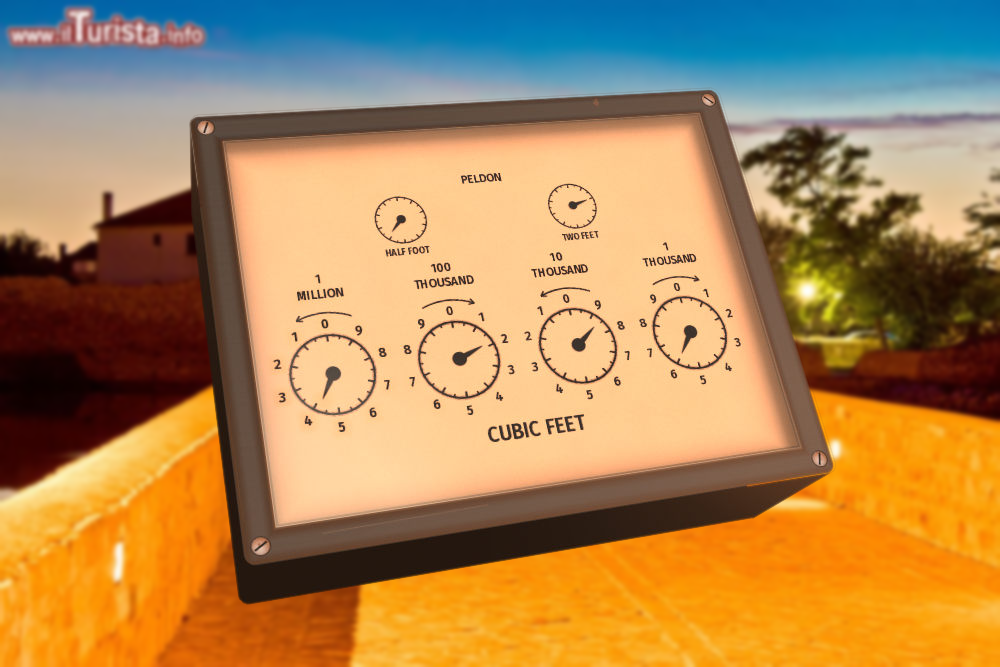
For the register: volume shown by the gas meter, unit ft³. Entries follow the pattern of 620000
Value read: 418600
